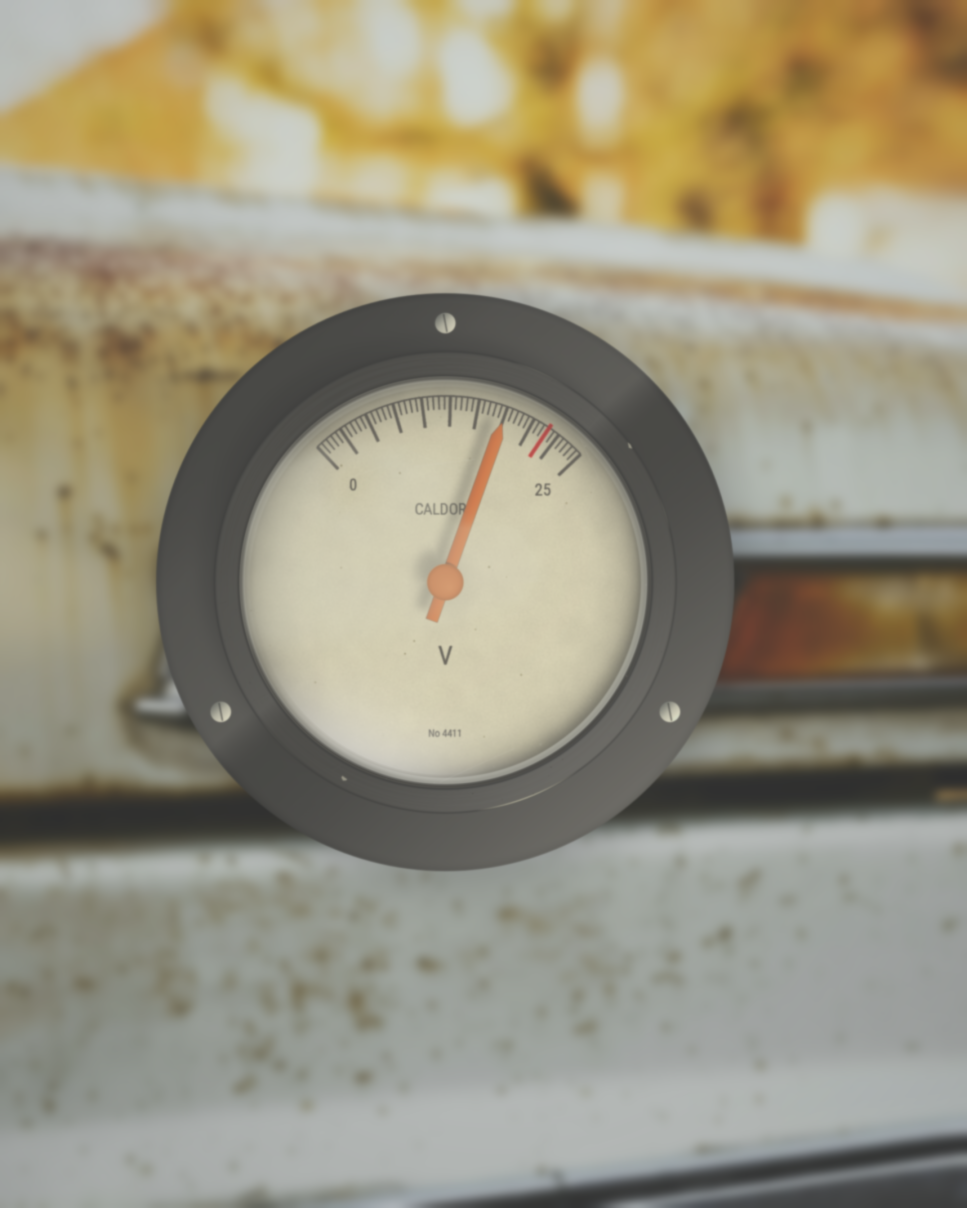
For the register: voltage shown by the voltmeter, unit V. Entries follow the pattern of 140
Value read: 17.5
